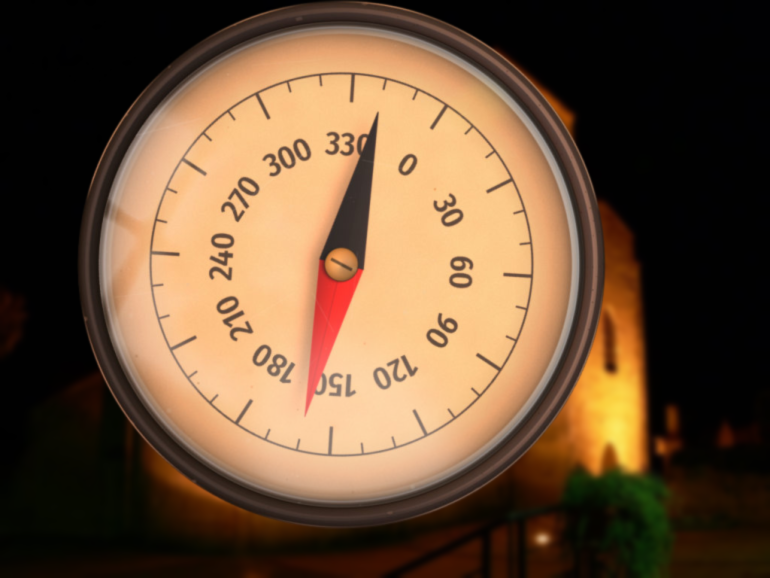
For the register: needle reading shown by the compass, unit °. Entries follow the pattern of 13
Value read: 160
